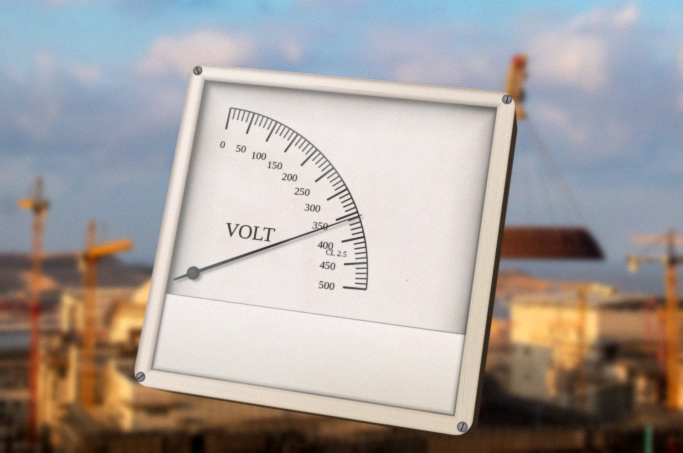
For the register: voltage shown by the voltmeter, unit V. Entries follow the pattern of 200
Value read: 360
